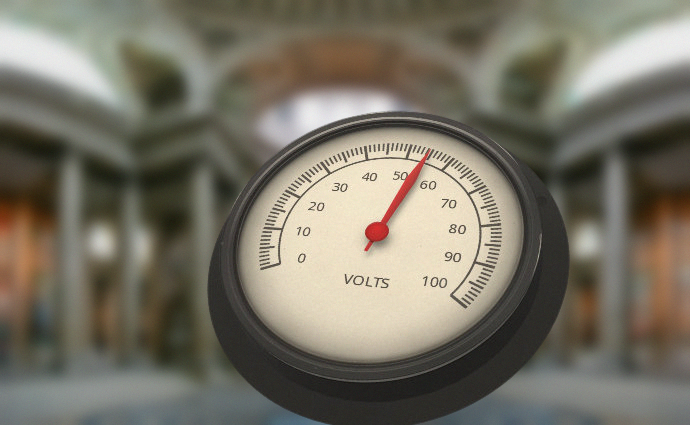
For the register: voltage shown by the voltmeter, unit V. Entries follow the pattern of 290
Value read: 55
